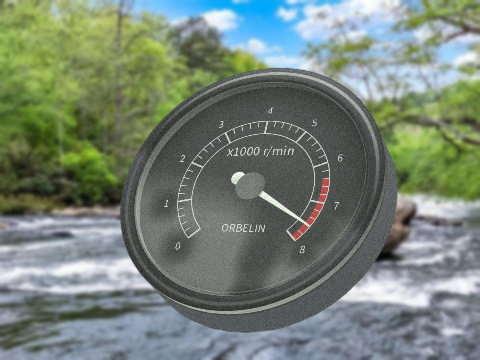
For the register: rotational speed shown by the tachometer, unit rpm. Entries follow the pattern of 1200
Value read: 7600
